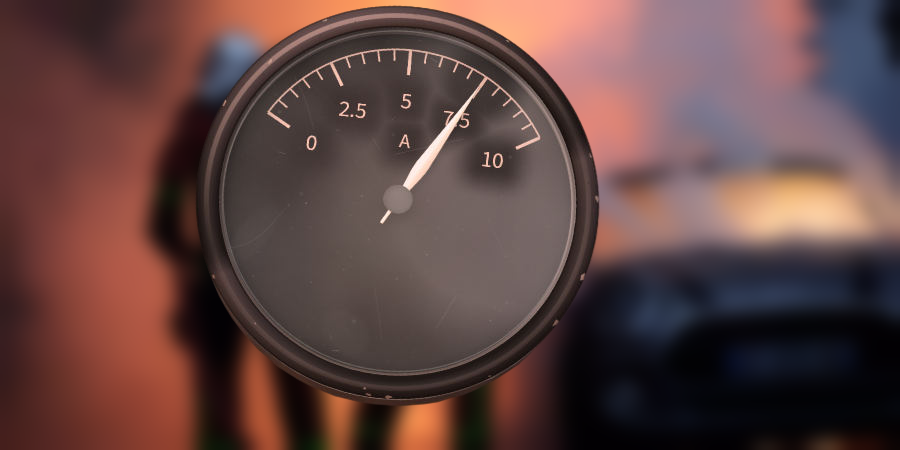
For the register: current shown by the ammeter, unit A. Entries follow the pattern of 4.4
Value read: 7.5
